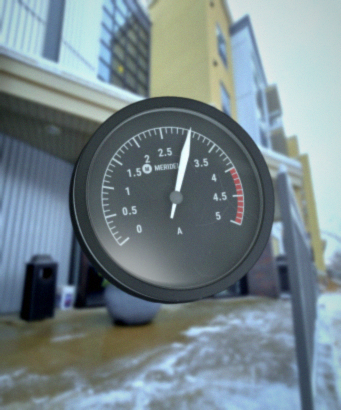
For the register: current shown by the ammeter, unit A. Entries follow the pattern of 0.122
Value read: 3
